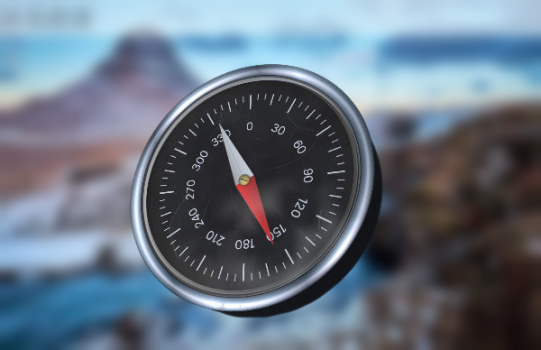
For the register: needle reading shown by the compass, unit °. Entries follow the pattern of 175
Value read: 155
